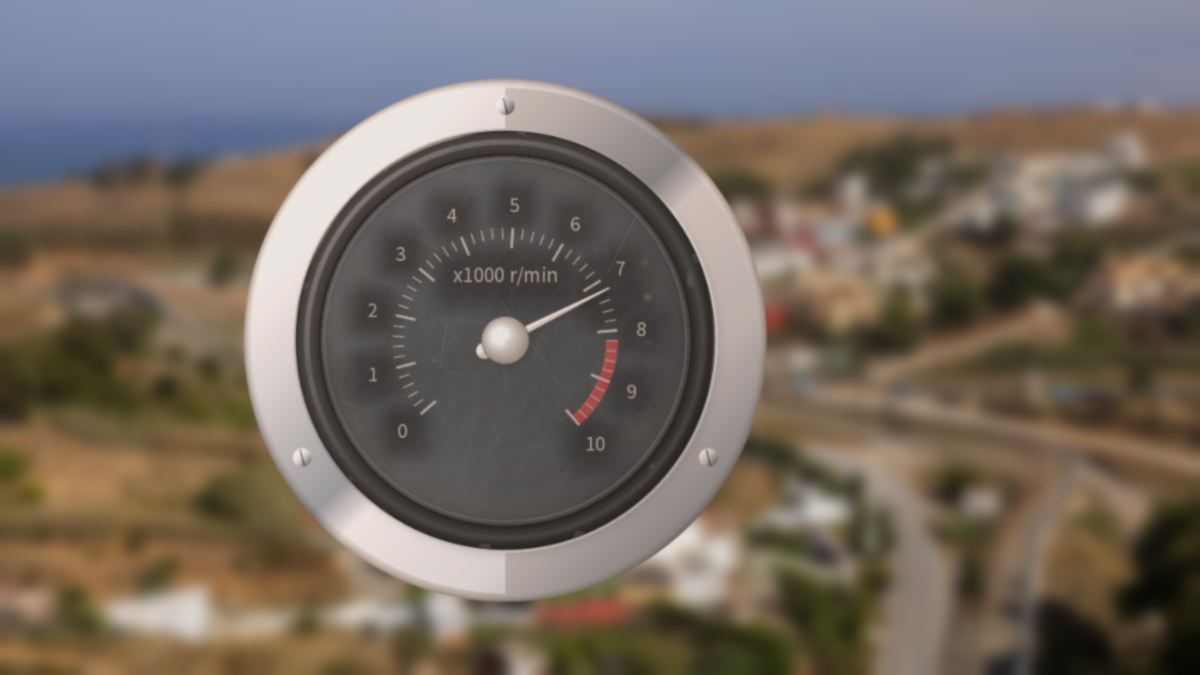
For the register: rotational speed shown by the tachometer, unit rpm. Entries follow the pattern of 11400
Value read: 7200
